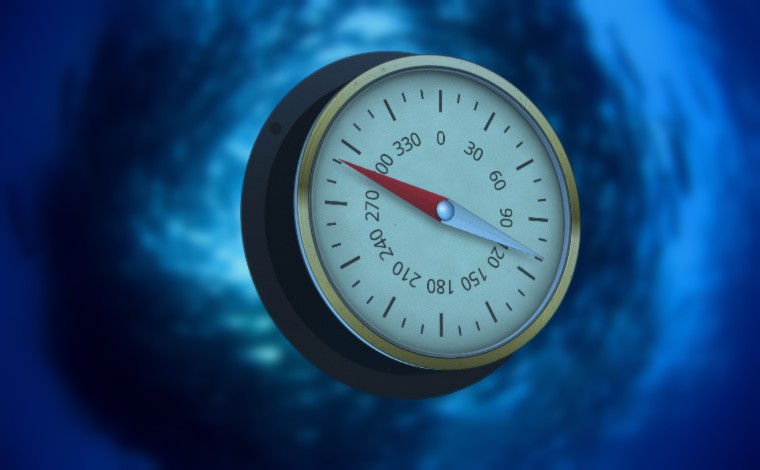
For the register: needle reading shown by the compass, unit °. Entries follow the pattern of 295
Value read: 290
